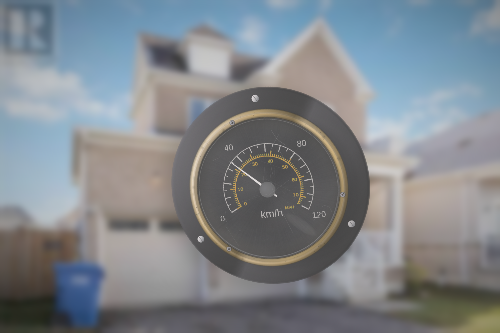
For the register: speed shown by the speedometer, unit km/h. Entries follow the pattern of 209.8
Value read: 35
